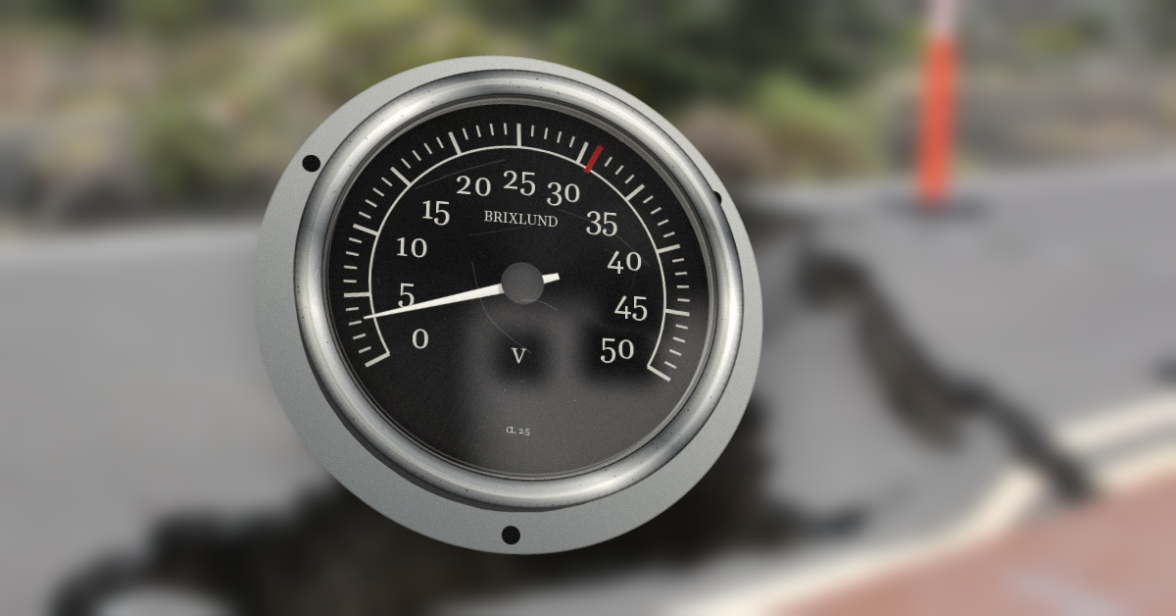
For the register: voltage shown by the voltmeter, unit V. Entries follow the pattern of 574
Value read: 3
